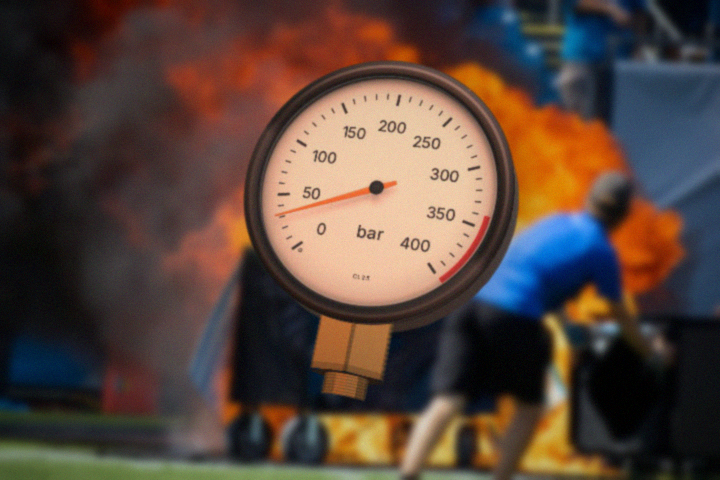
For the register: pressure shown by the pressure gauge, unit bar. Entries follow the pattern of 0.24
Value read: 30
